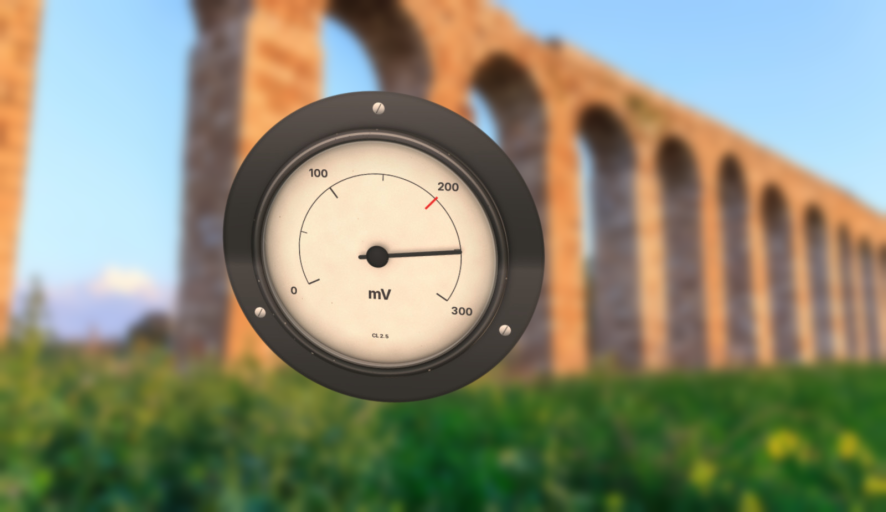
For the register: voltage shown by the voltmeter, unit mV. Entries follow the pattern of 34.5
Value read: 250
